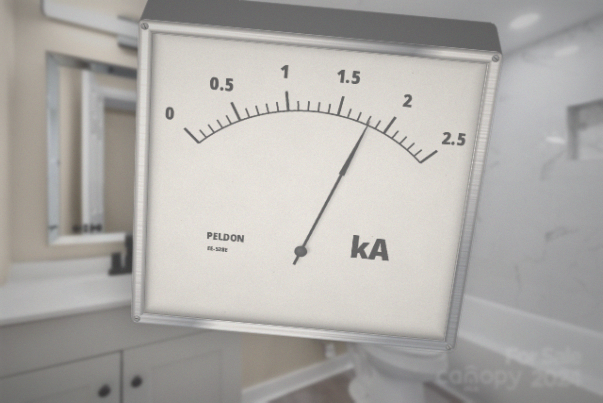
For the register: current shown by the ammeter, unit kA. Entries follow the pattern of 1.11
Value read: 1.8
